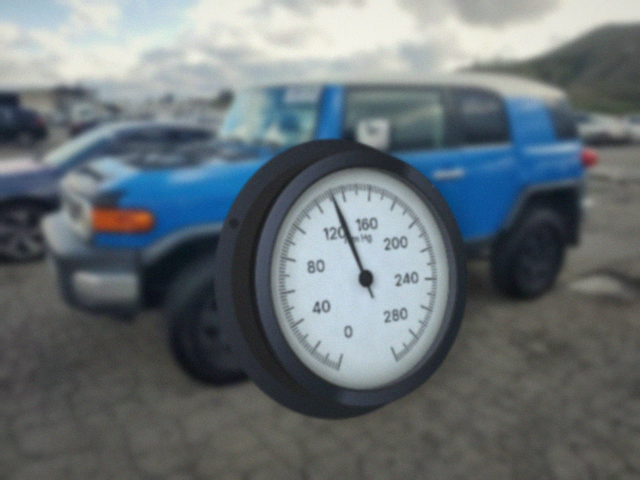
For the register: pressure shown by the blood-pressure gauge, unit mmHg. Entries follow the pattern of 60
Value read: 130
